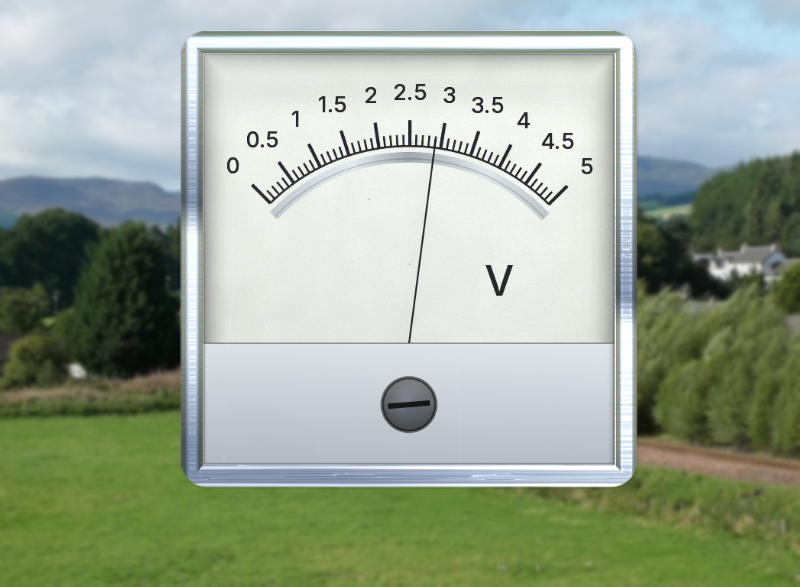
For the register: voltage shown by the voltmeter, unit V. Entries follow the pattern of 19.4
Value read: 2.9
